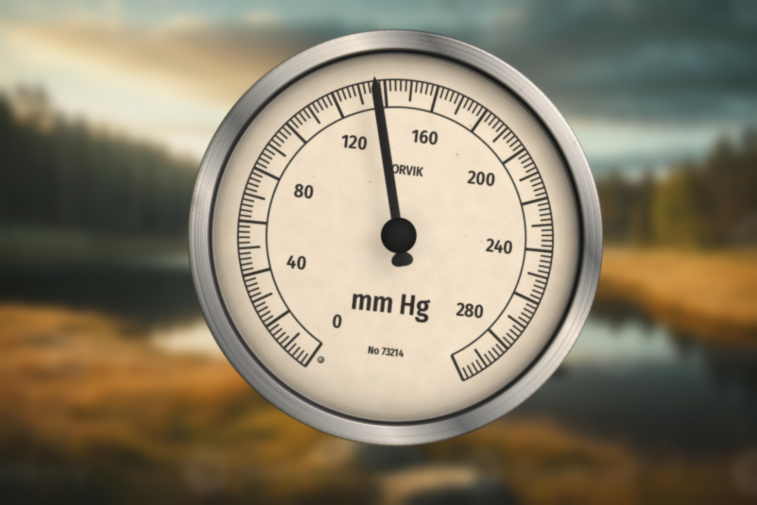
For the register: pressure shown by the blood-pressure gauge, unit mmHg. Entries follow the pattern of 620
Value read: 136
